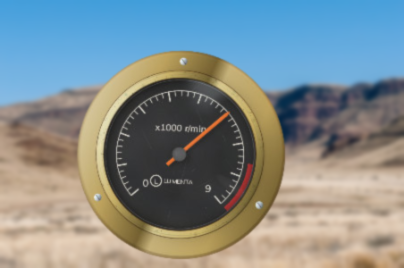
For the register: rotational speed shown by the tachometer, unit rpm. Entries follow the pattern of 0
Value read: 6000
